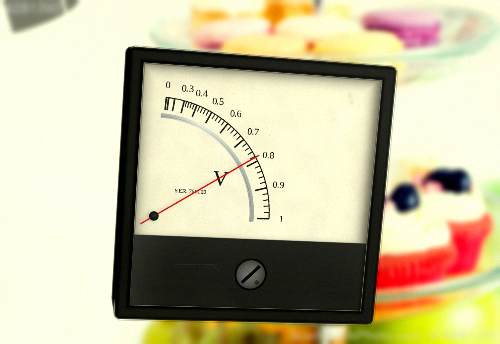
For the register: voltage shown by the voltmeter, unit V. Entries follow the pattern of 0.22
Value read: 0.78
